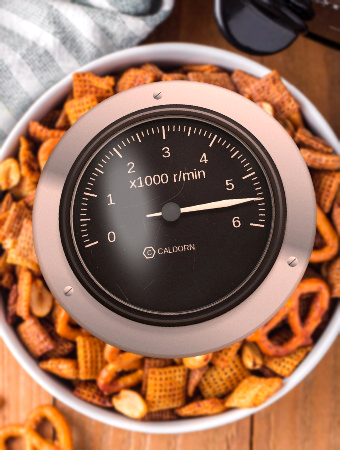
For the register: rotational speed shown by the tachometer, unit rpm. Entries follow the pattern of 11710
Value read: 5500
